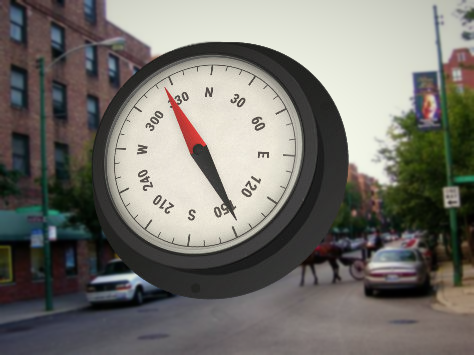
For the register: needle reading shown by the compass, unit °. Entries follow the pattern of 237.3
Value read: 325
